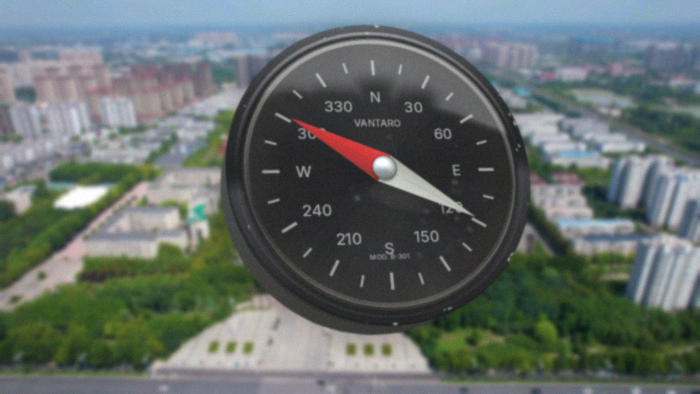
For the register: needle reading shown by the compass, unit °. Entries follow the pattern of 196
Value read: 300
